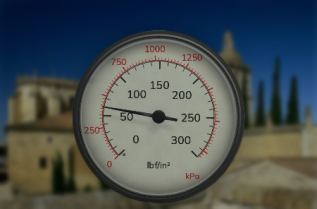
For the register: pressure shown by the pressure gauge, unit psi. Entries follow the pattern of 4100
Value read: 60
